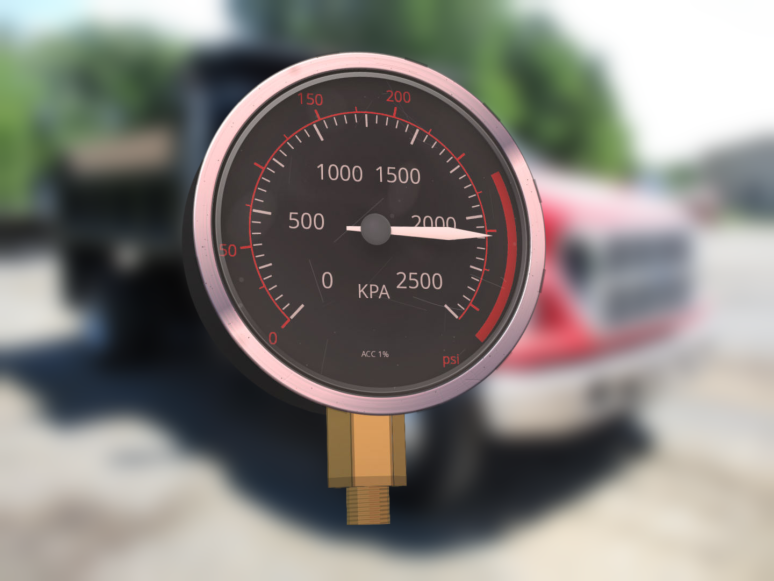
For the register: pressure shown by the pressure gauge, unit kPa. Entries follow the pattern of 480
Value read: 2100
